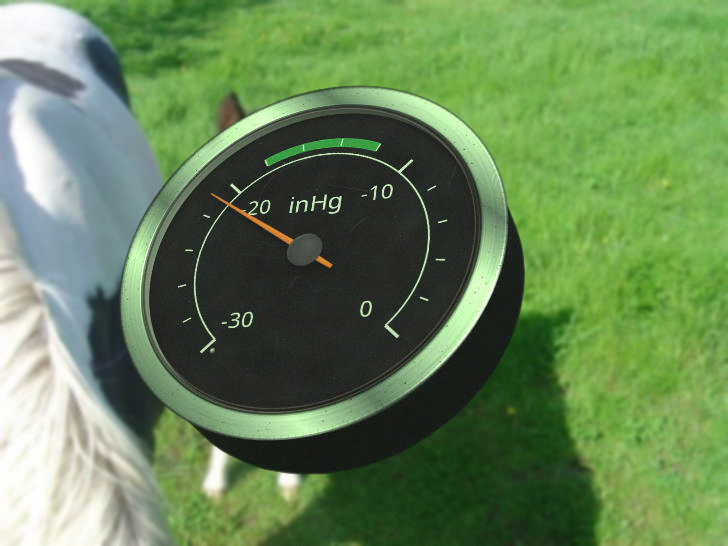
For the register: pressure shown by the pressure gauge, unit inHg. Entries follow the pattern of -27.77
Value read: -21
